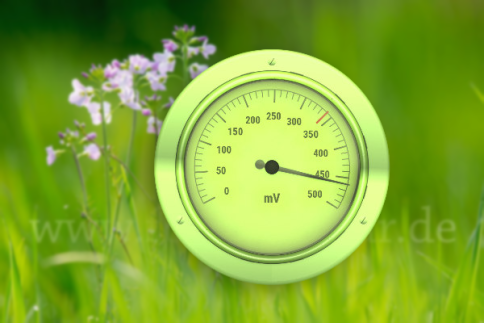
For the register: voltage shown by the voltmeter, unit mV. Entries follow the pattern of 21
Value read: 460
